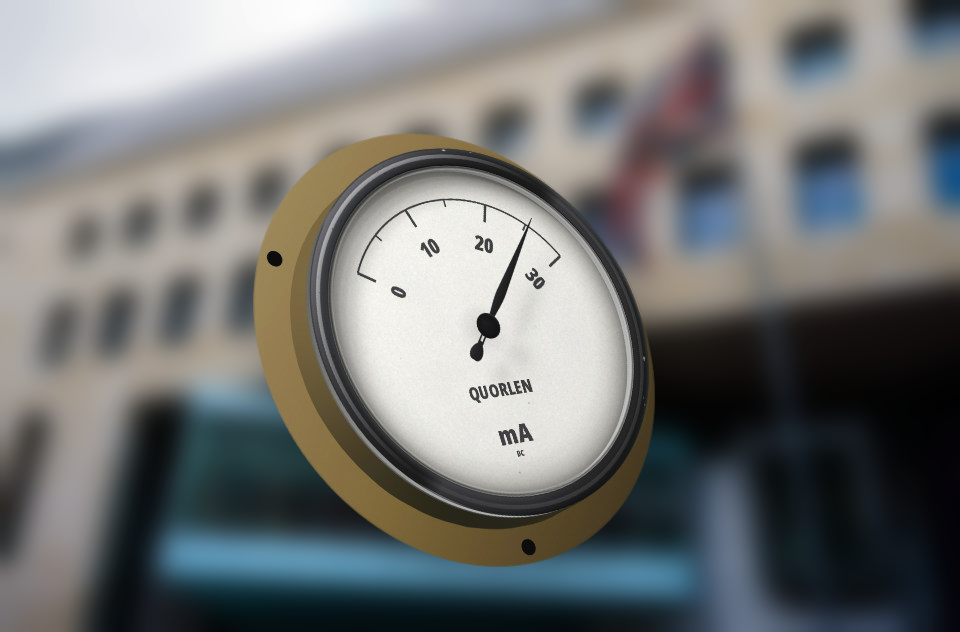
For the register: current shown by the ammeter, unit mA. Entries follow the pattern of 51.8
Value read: 25
